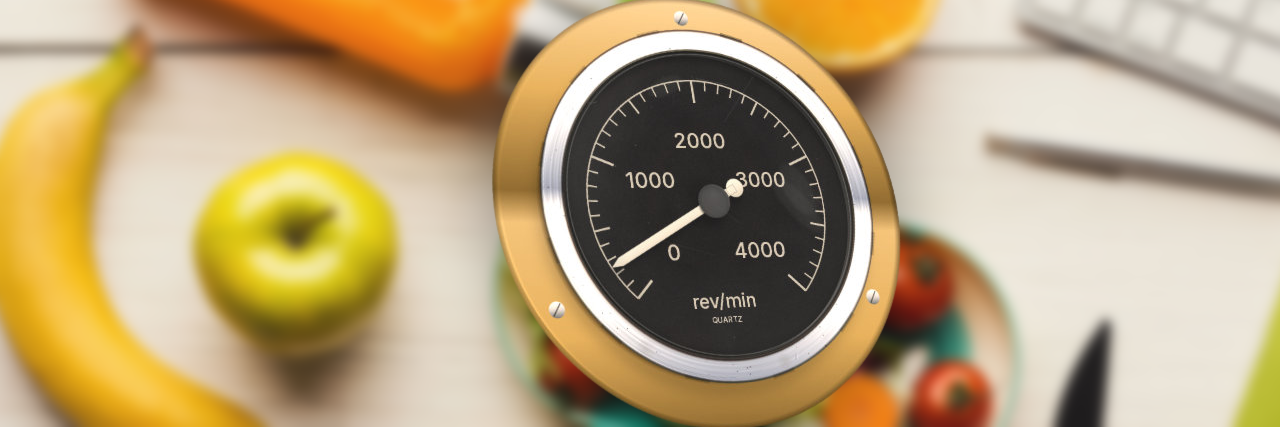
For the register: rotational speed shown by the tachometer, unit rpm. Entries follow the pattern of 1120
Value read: 250
